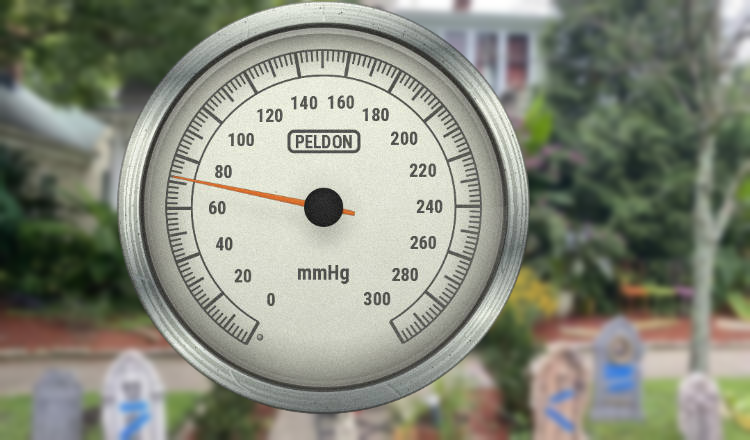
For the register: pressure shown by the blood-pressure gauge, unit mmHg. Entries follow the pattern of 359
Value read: 72
